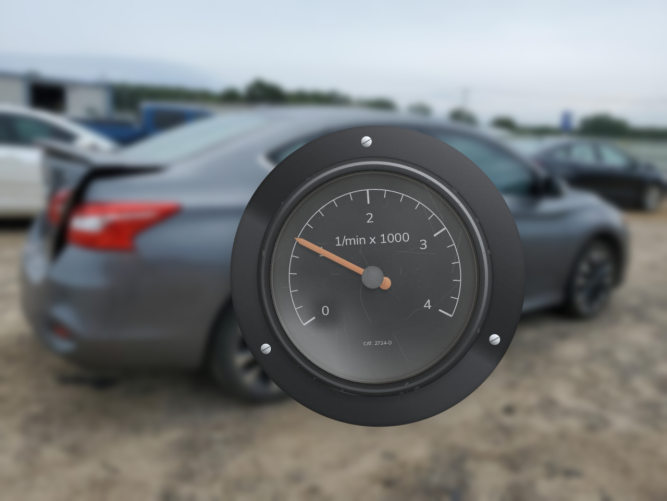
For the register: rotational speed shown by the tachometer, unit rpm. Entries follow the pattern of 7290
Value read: 1000
